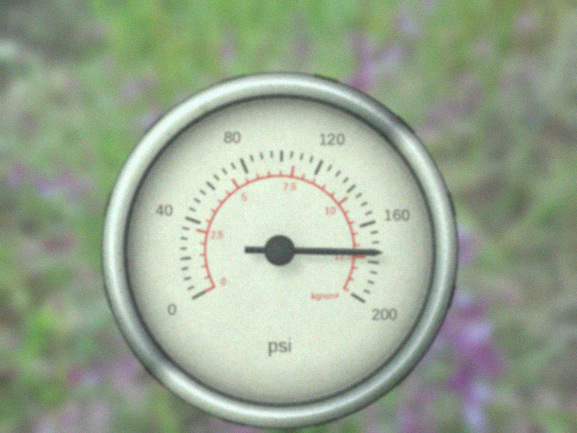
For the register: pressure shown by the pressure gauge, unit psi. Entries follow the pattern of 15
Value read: 175
